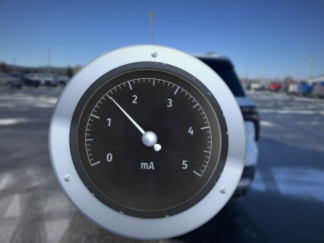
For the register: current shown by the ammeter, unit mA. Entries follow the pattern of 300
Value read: 1.5
